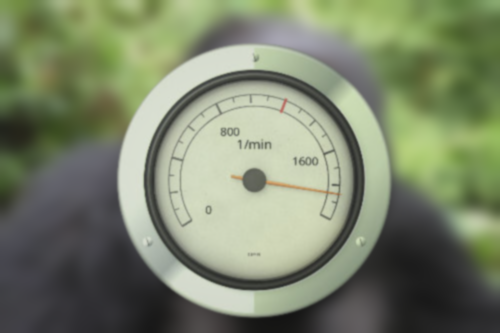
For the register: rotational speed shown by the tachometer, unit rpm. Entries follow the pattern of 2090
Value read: 1850
